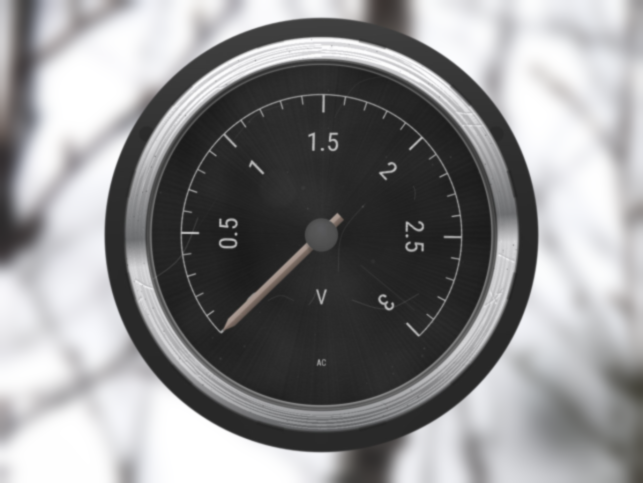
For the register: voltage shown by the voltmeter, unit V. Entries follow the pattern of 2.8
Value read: 0
